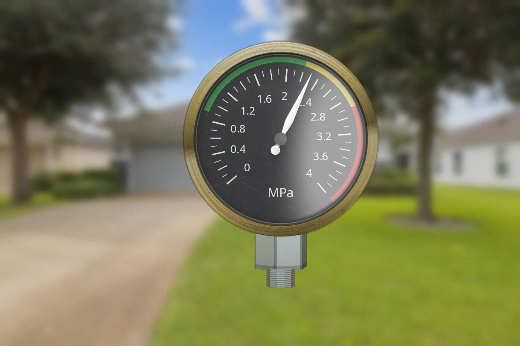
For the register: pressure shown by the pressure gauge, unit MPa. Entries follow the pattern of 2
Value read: 2.3
